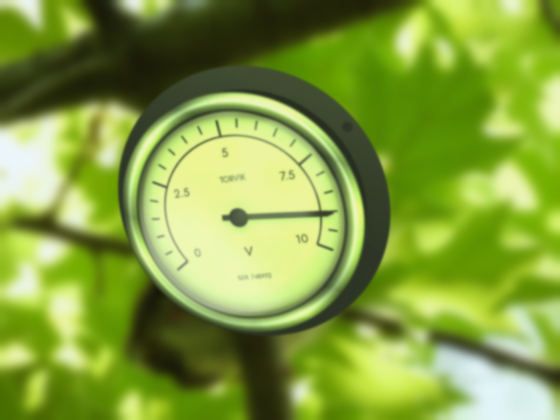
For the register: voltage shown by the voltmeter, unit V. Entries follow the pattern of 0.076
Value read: 9
